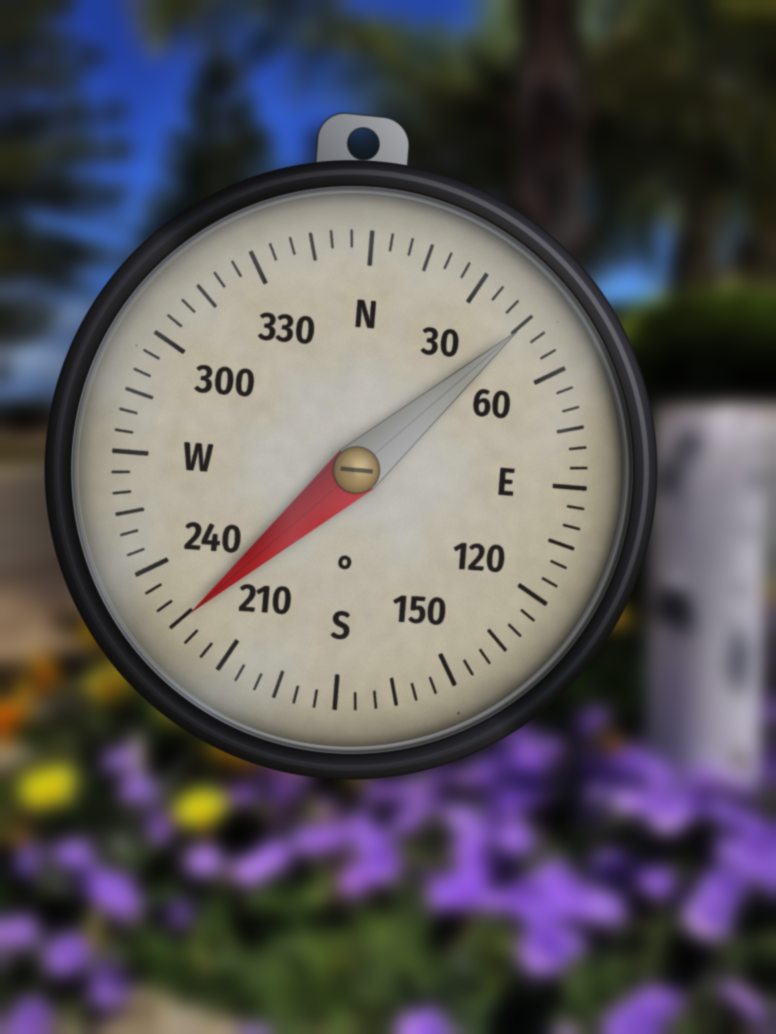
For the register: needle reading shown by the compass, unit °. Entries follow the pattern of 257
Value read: 225
